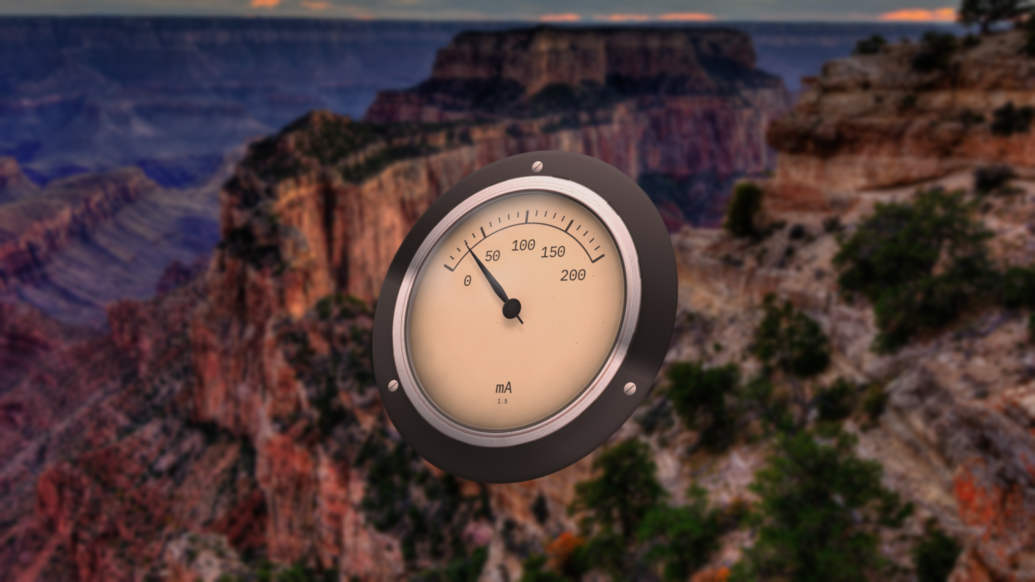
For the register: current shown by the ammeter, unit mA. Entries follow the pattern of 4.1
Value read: 30
